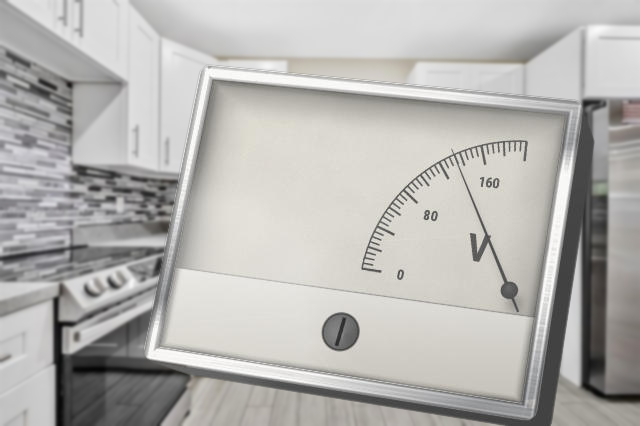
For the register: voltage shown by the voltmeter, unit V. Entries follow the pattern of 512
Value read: 135
